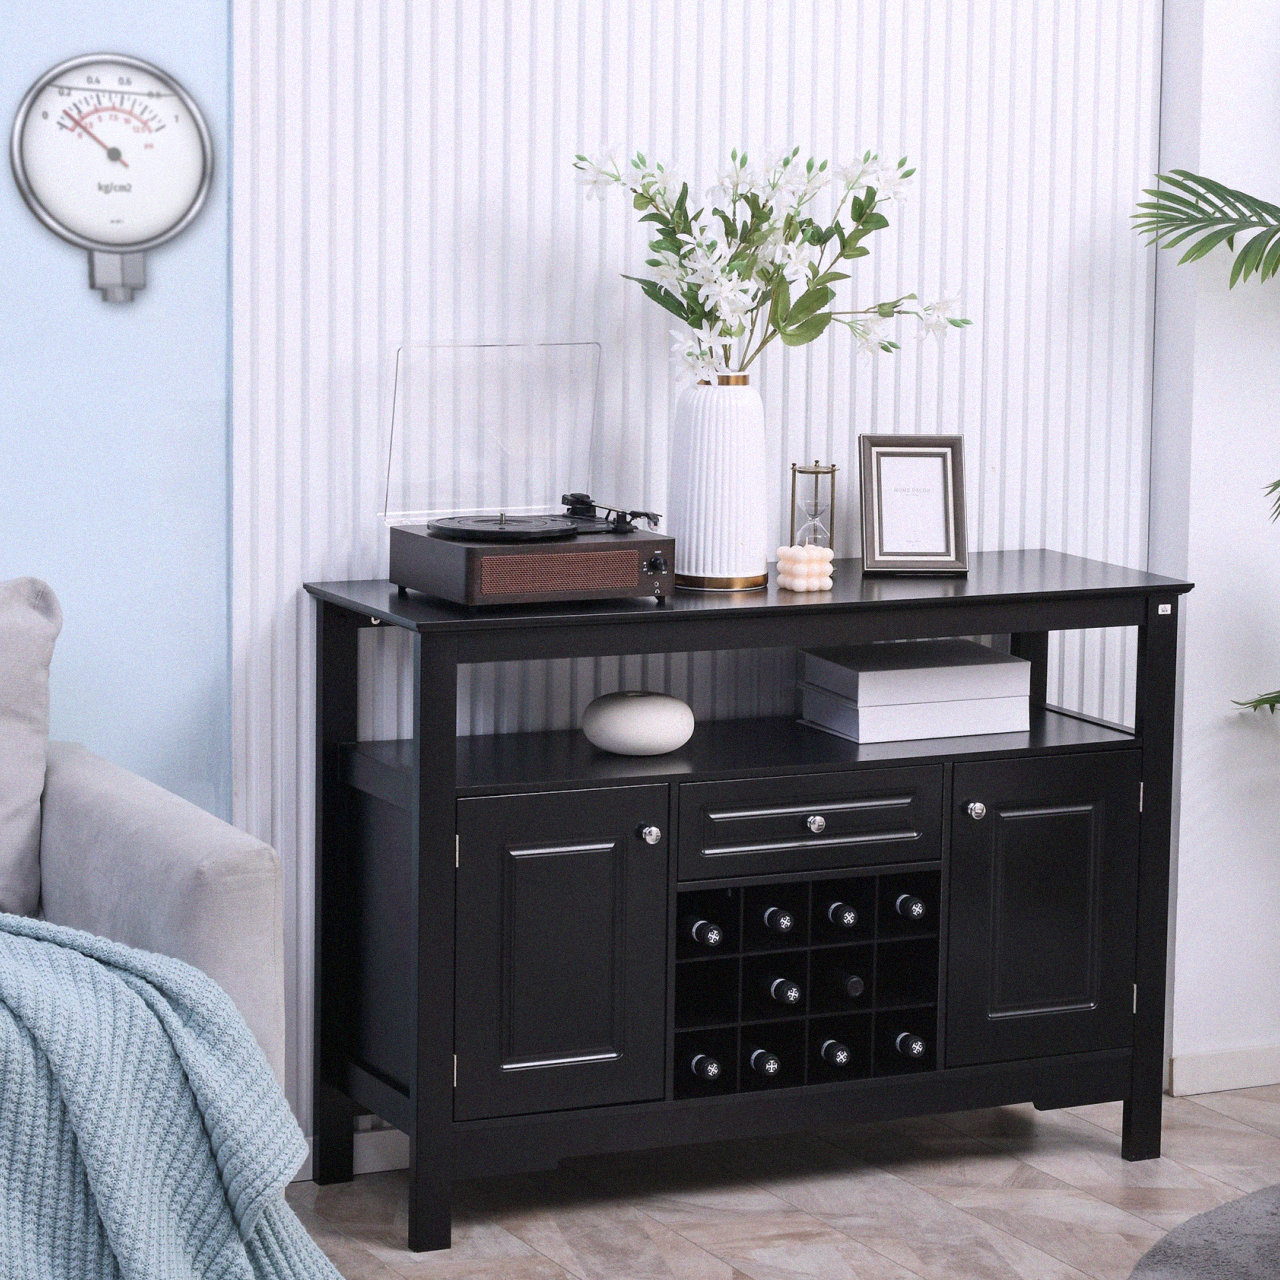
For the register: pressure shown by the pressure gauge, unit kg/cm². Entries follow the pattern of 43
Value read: 0.1
